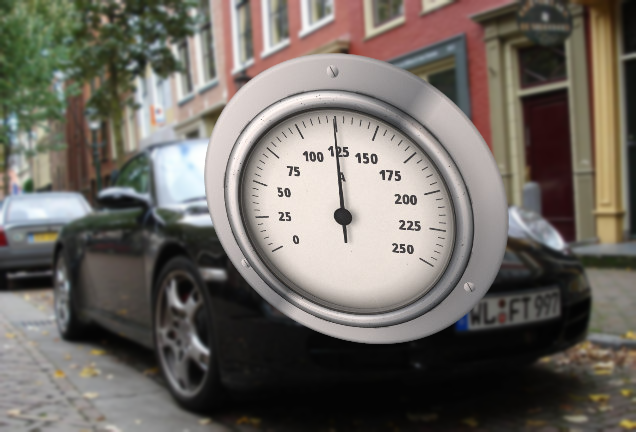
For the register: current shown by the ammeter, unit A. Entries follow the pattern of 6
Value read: 125
